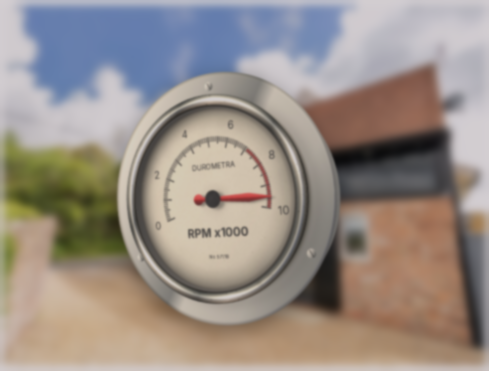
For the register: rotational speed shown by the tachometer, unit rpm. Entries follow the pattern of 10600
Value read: 9500
